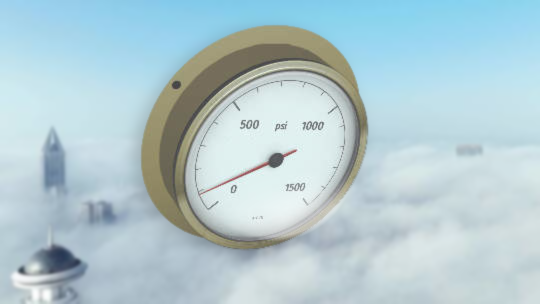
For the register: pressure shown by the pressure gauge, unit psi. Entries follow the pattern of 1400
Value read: 100
